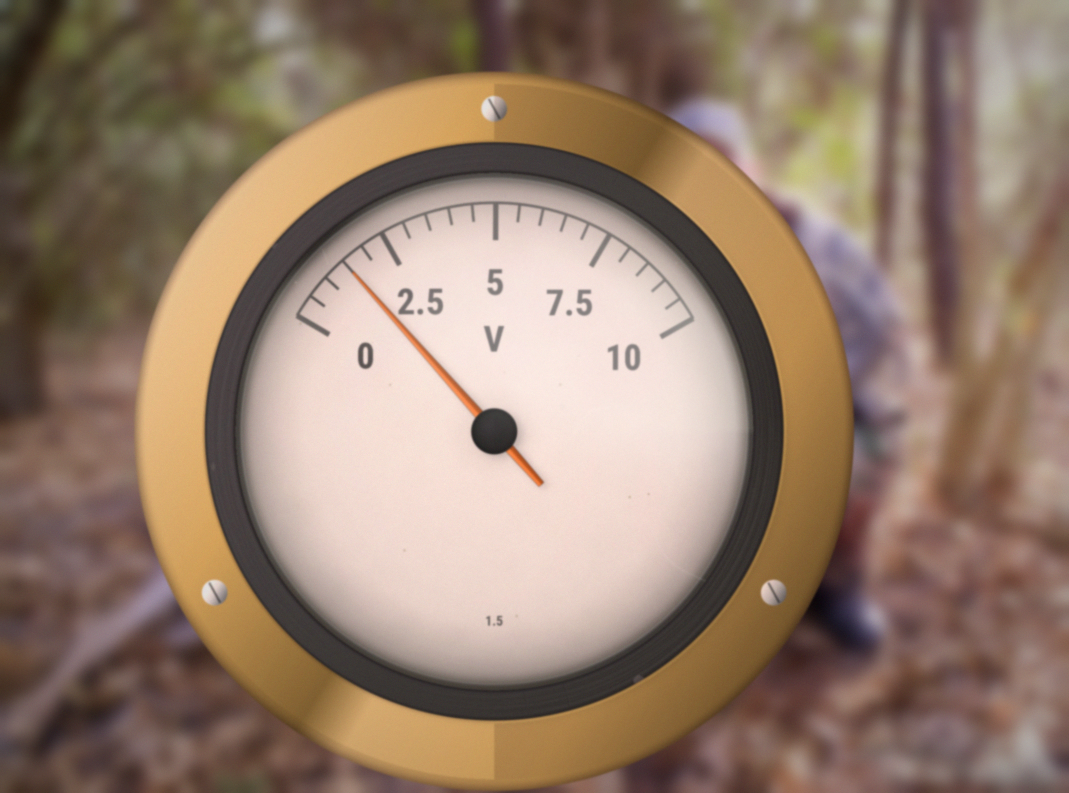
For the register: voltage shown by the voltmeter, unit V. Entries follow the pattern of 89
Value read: 1.5
